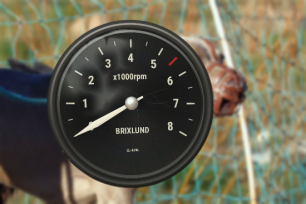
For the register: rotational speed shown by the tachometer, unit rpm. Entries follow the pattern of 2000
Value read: 0
